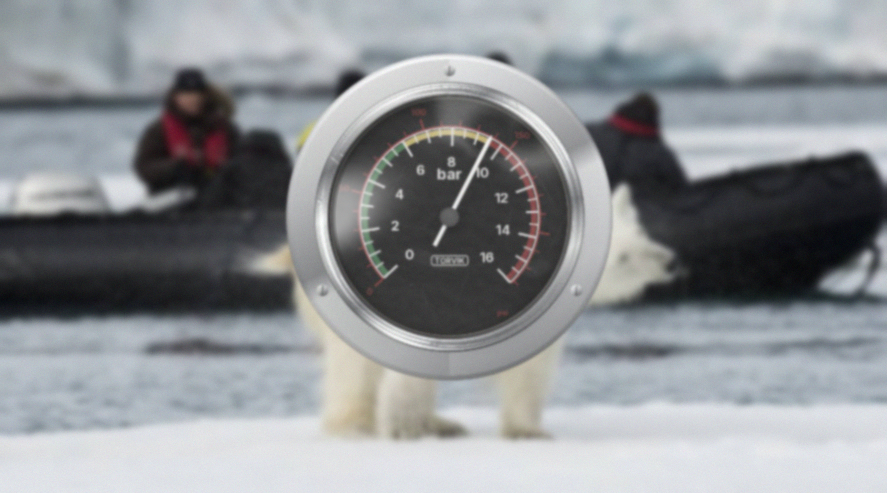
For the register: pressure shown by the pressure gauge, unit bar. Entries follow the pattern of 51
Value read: 9.5
